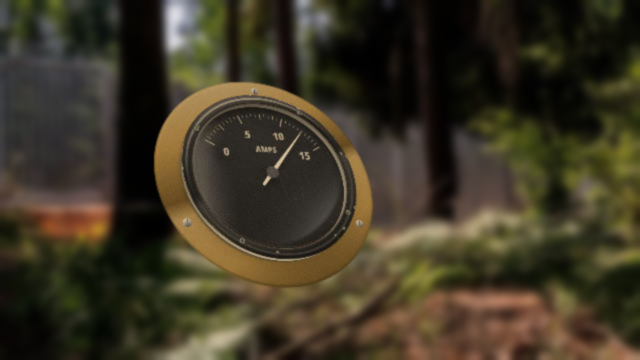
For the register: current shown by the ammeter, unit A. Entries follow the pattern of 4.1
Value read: 12.5
